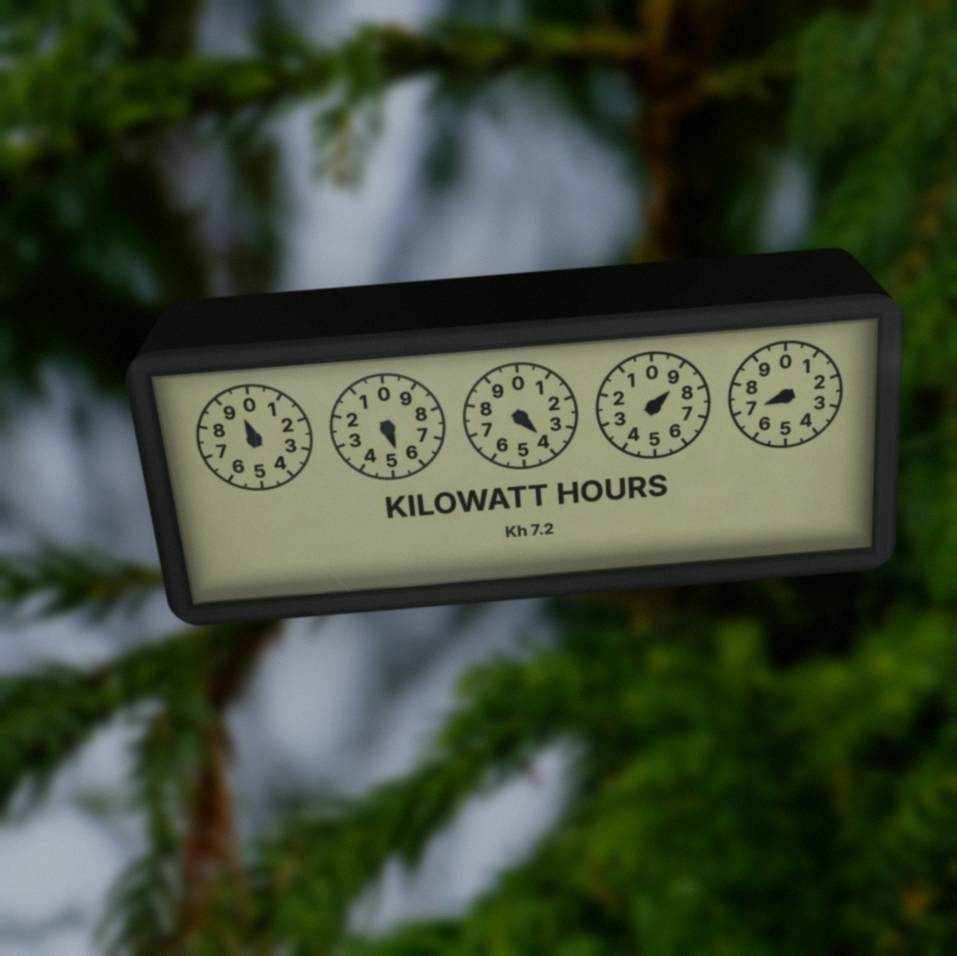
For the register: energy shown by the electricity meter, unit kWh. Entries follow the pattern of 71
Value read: 95387
